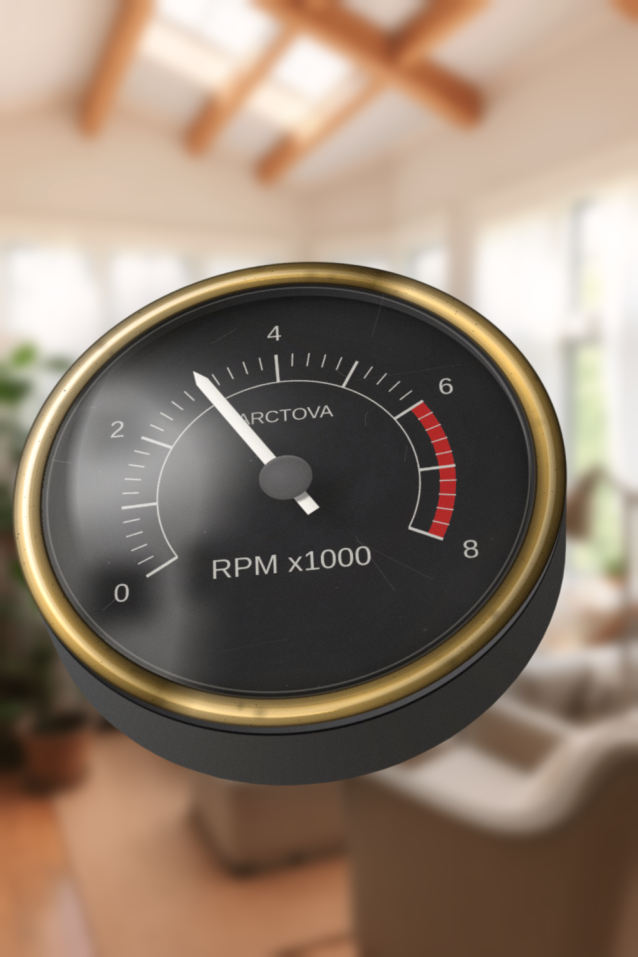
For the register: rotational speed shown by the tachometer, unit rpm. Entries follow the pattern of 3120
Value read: 3000
